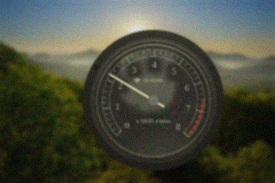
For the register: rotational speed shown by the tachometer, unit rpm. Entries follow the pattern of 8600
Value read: 2200
